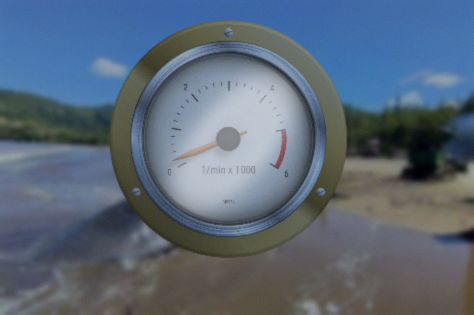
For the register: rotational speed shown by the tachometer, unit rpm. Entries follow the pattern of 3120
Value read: 200
